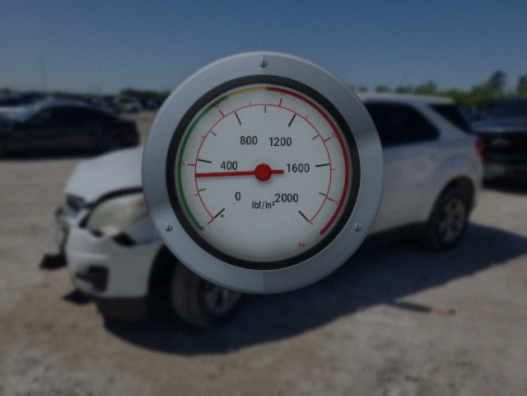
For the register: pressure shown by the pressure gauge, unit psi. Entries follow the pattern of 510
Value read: 300
